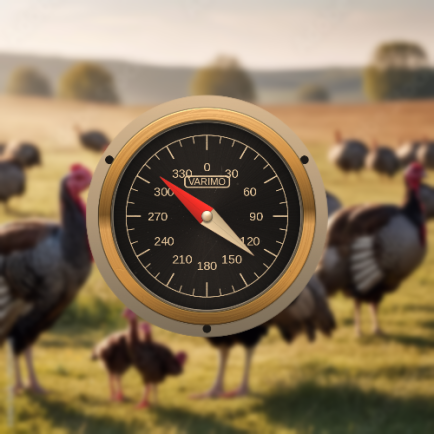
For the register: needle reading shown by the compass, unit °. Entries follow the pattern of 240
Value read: 310
